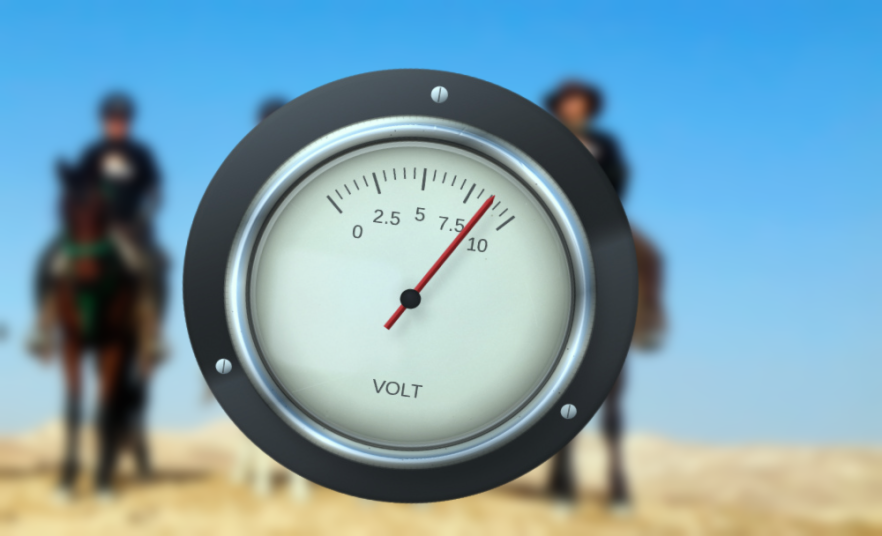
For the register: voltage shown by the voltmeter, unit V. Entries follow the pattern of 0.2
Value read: 8.5
